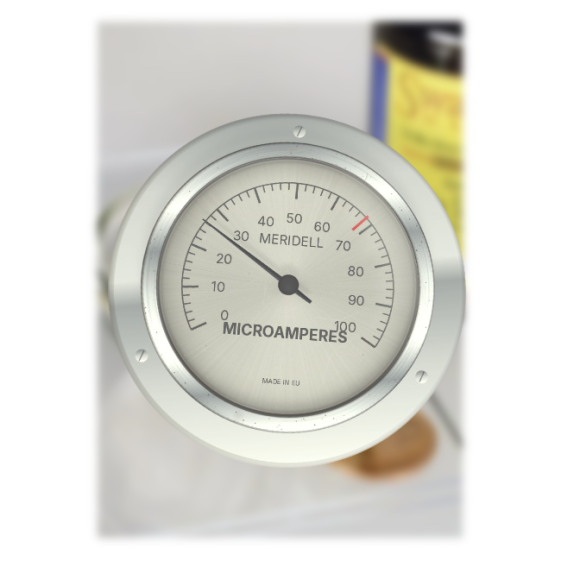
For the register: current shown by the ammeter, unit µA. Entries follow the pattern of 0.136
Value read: 26
